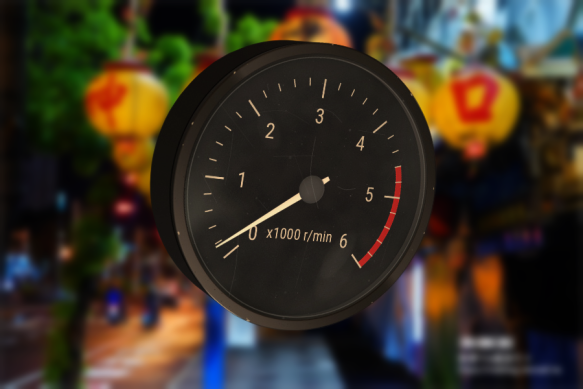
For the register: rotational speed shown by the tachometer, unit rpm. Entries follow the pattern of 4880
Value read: 200
